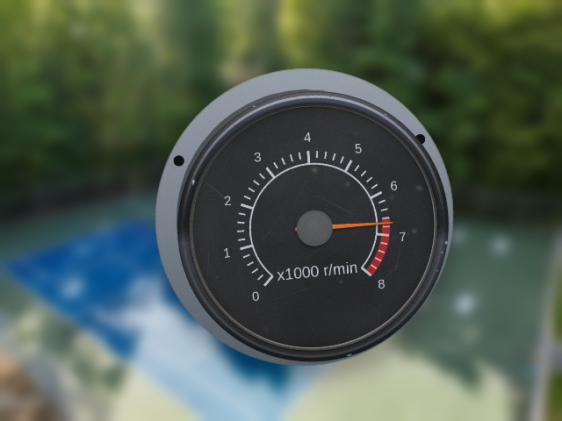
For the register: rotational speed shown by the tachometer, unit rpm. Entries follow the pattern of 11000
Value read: 6700
